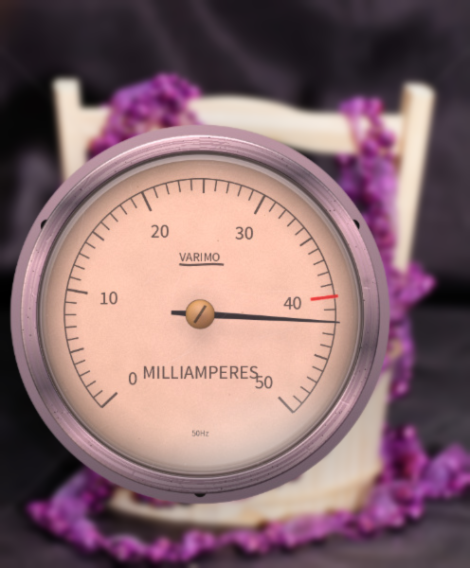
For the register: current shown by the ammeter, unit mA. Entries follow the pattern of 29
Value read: 42
